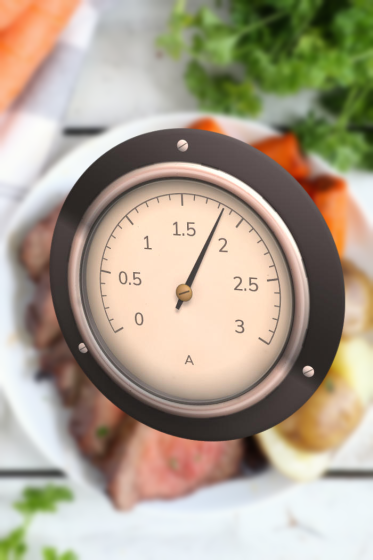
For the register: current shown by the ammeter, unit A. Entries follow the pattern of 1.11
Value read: 1.85
